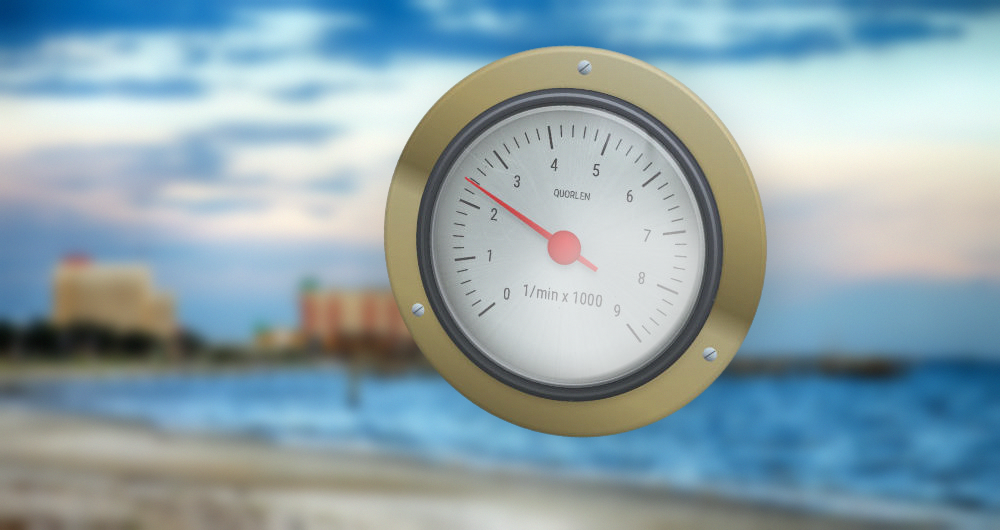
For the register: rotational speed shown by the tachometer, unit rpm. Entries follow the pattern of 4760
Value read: 2400
